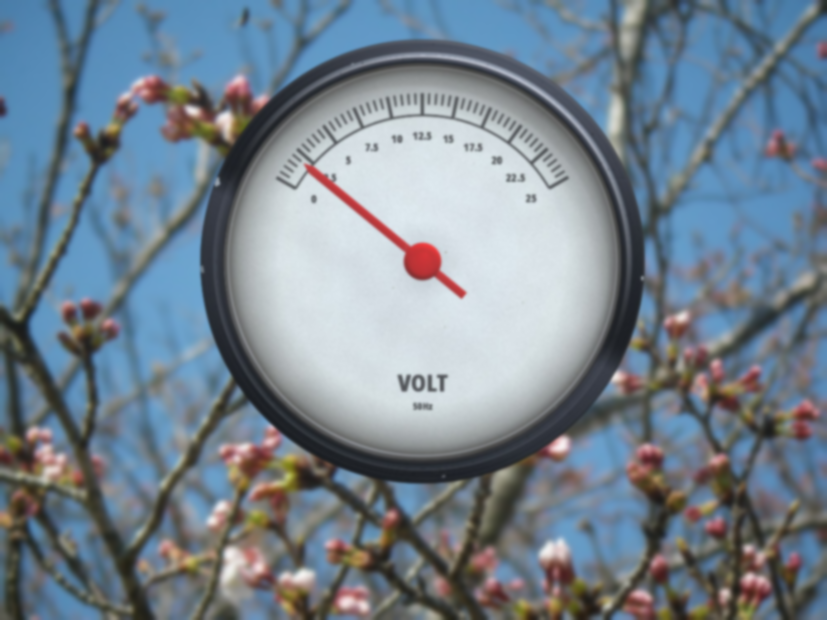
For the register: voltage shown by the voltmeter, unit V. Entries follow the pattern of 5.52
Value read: 2
